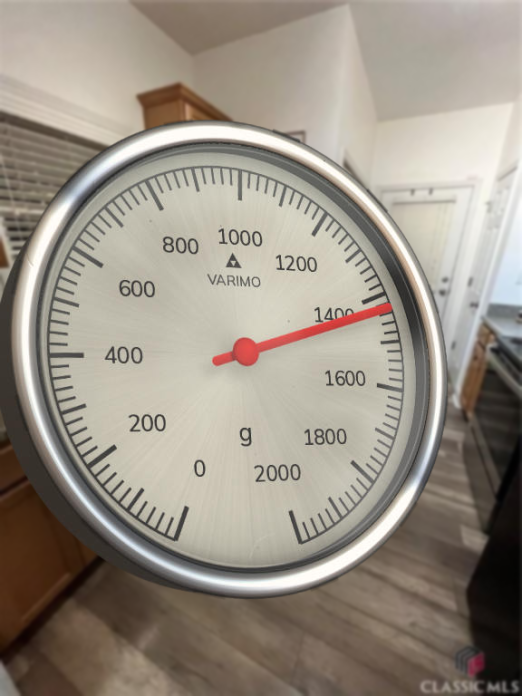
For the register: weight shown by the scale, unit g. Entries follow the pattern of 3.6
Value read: 1430
